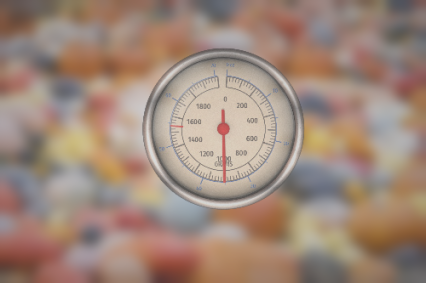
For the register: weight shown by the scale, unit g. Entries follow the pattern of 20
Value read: 1000
